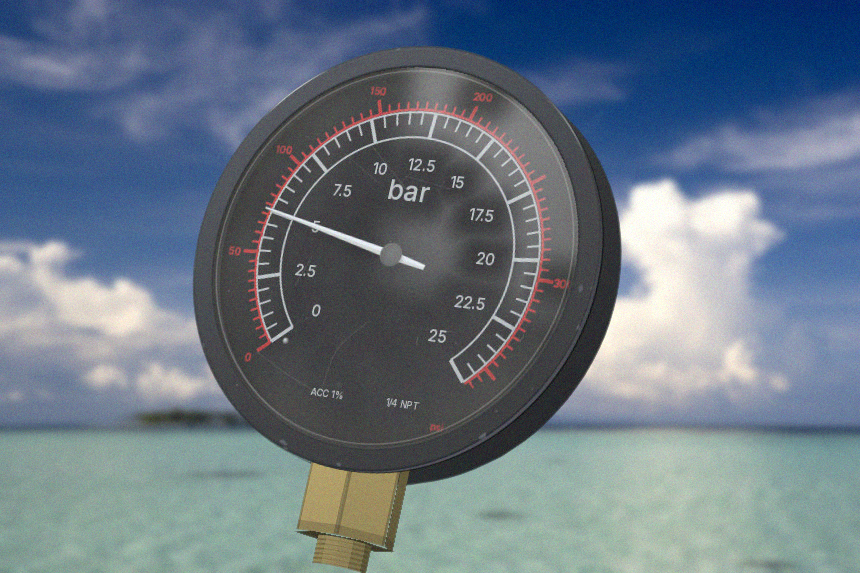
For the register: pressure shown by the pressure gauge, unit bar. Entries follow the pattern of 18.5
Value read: 5
